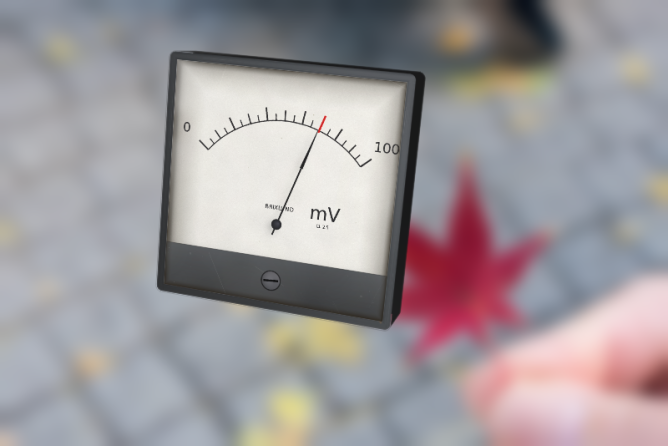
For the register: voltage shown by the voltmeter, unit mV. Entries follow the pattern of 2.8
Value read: 70
